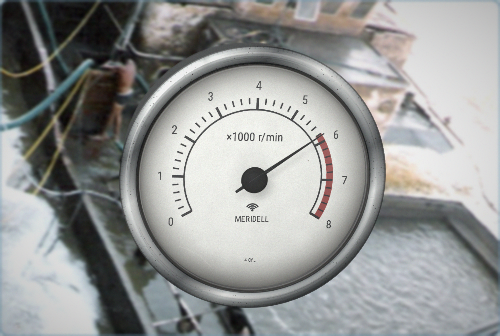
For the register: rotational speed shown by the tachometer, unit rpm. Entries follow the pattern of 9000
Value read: 5800
